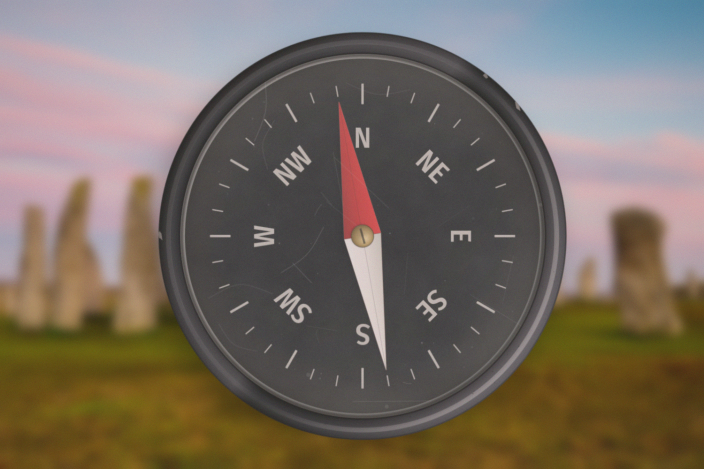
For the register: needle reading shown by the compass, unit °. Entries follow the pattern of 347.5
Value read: 350
